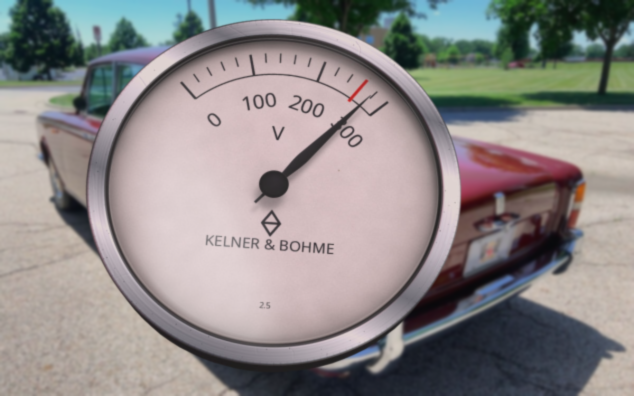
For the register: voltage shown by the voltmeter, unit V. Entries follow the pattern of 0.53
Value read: 280
